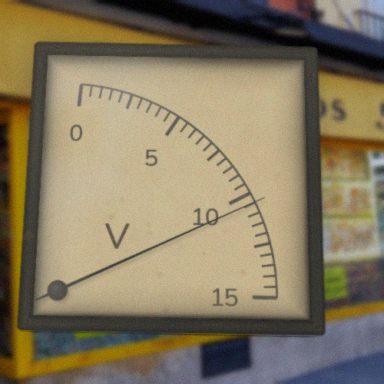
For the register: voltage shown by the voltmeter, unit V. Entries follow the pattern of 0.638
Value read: 10.5
